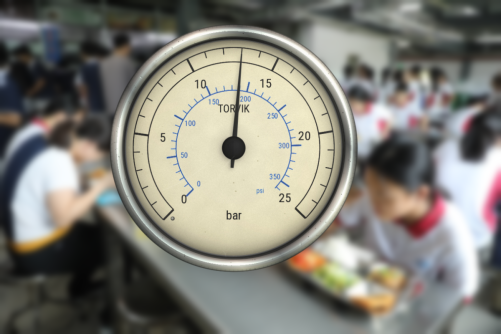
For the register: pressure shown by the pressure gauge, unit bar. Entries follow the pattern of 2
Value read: 13
